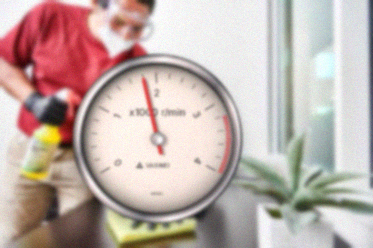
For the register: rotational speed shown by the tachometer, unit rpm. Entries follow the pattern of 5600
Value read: 1800
